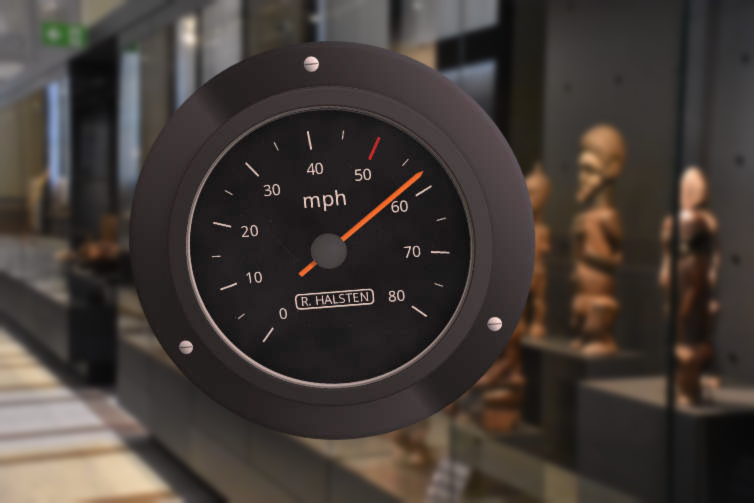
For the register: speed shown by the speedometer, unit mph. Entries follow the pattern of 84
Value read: 57.5
